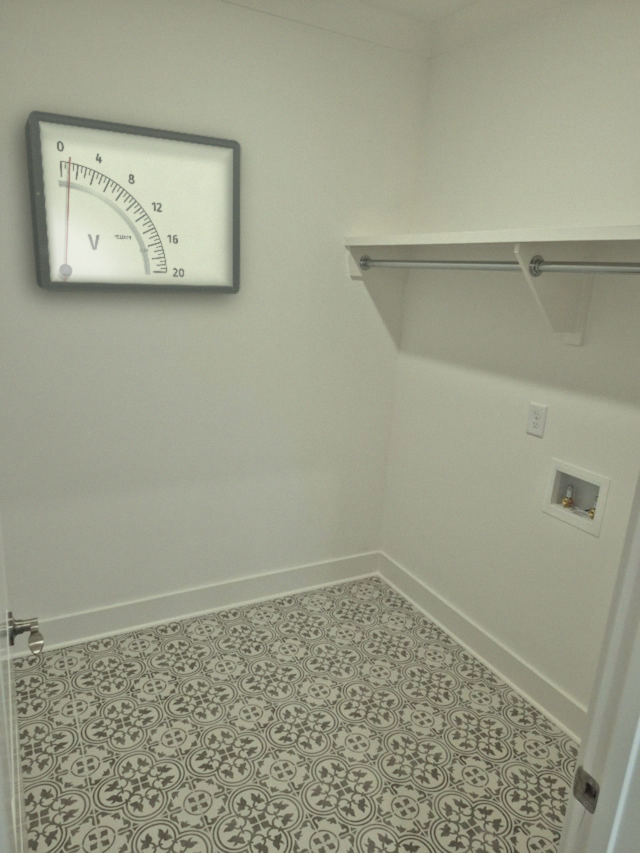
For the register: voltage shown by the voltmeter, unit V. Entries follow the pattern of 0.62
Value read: 1
